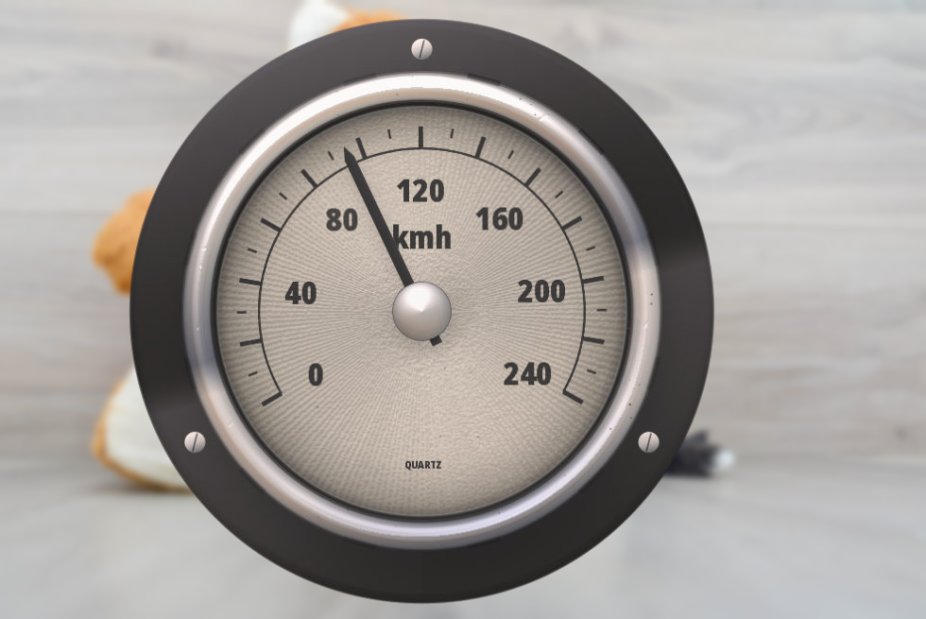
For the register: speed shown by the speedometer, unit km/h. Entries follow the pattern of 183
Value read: 95
